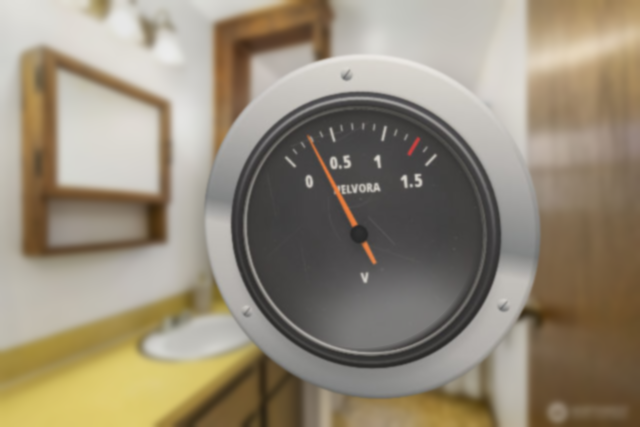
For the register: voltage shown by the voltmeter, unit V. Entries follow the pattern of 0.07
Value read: 0.3
